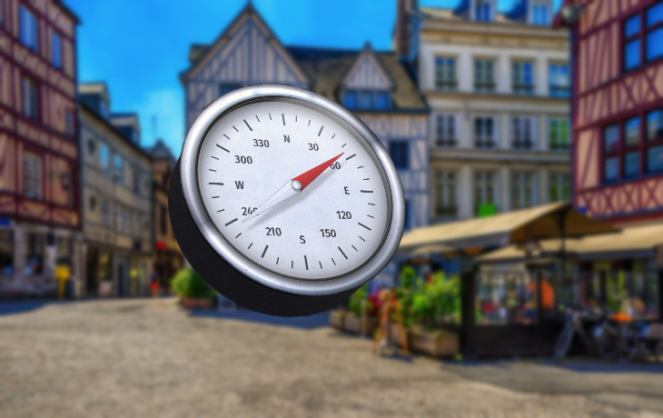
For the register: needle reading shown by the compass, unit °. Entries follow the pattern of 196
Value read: 55
